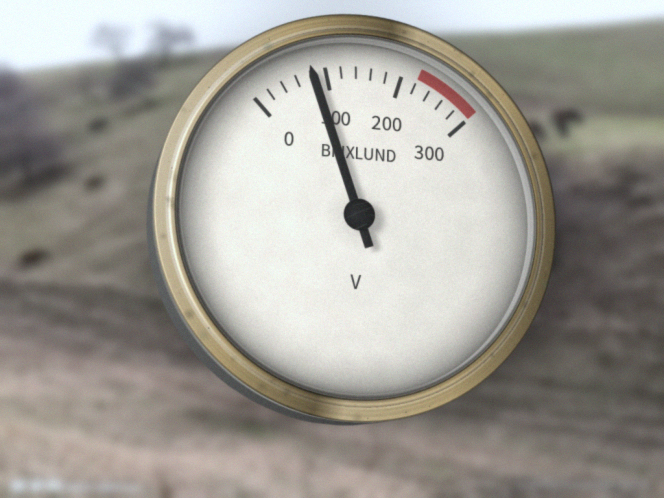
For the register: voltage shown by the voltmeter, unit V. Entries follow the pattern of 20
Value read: 80
